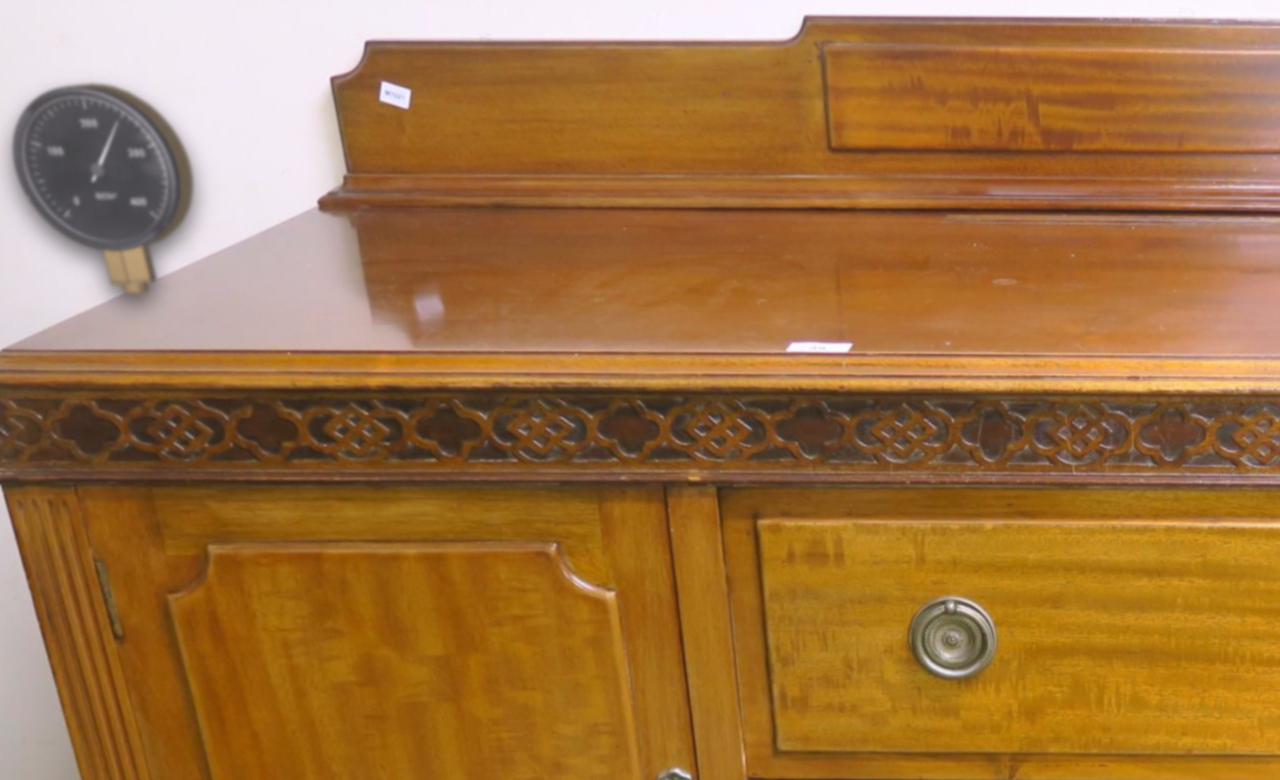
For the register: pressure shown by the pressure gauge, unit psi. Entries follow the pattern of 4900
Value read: 250
